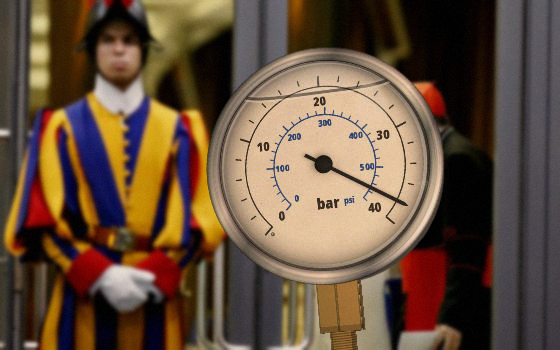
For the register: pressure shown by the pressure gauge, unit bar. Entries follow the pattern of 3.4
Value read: 38
